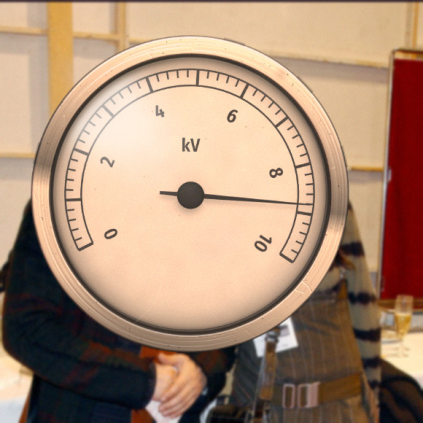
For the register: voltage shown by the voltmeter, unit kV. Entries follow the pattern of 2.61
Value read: 8.8
